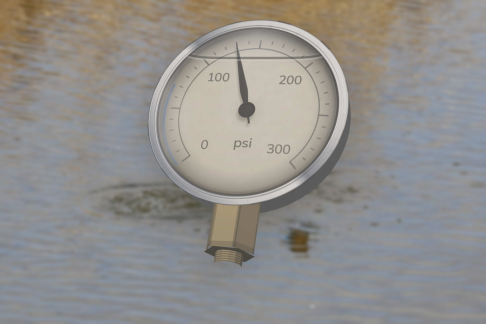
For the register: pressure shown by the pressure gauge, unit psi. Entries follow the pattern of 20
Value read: 130
